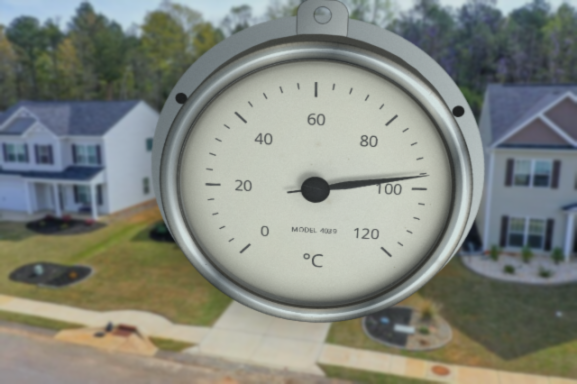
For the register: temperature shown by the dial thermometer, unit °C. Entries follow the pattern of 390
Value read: 96
